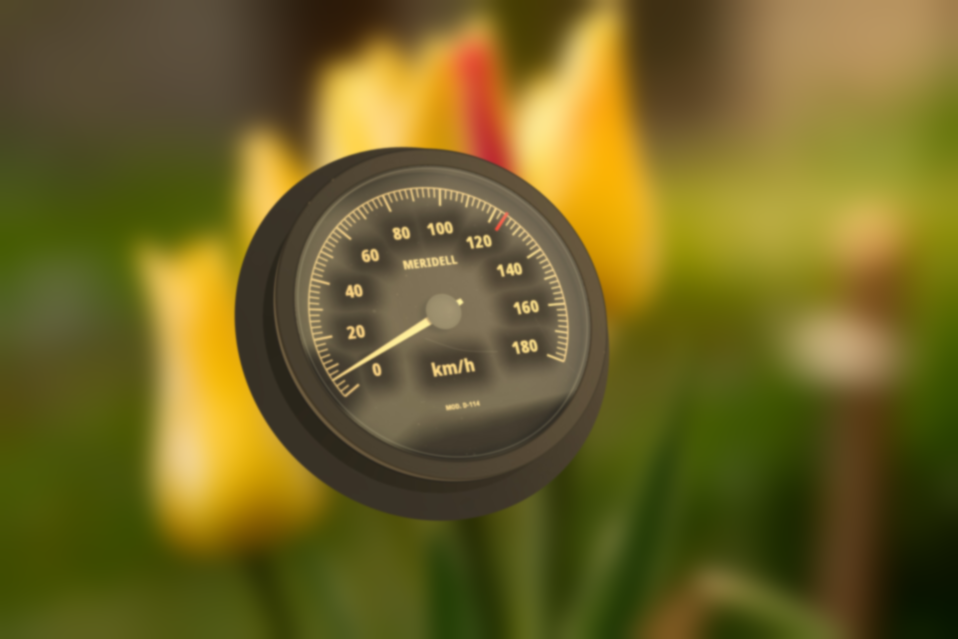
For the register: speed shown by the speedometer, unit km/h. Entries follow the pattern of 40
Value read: 6
